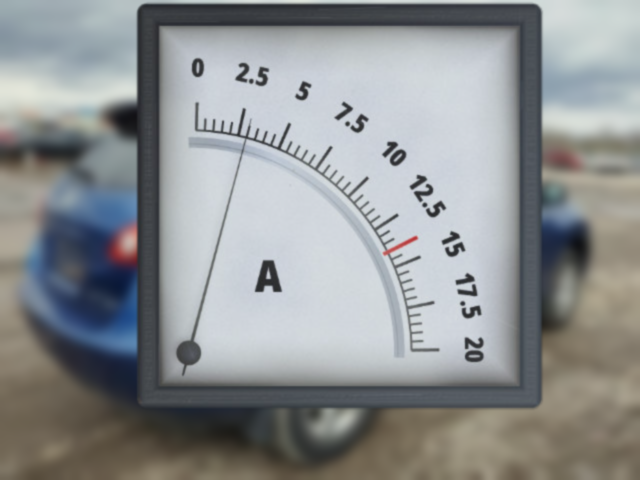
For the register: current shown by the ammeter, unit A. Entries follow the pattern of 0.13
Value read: 3
